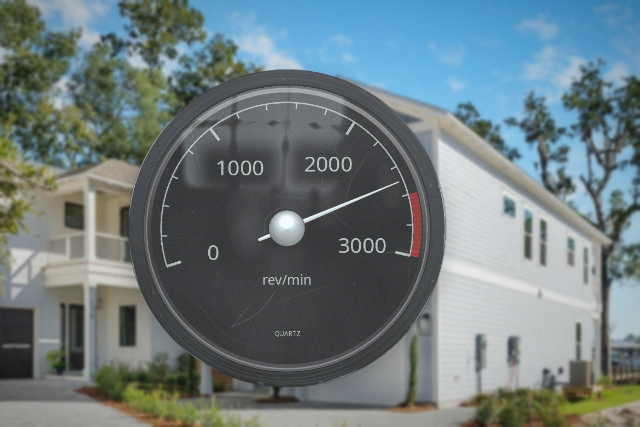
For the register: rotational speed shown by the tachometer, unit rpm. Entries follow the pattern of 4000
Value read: 2500
